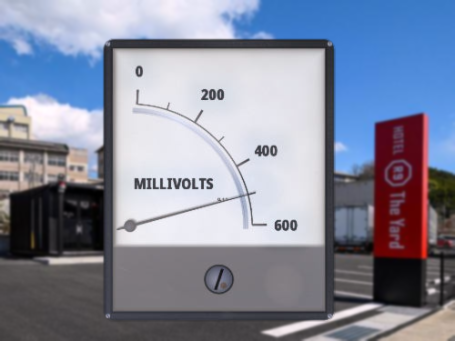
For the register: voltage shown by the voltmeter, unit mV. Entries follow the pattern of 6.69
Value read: 500
